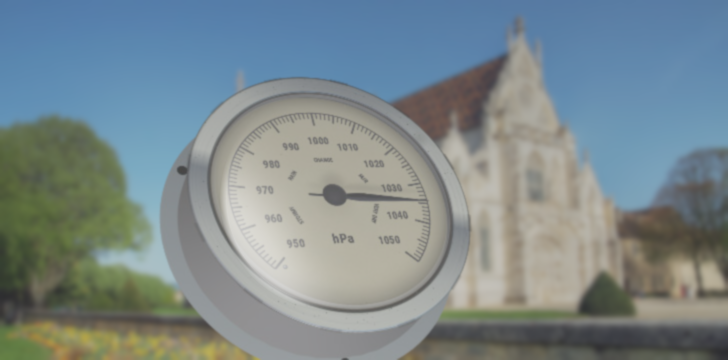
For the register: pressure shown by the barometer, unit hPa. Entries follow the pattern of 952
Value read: 1035
